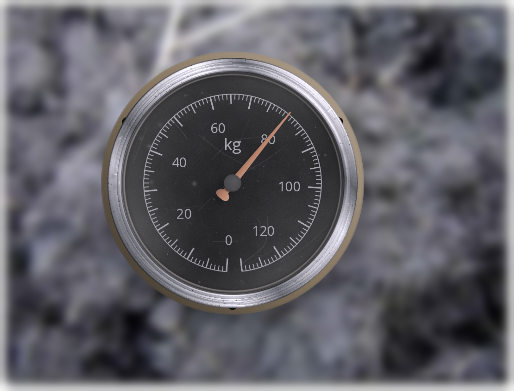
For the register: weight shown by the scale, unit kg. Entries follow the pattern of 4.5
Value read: 80
